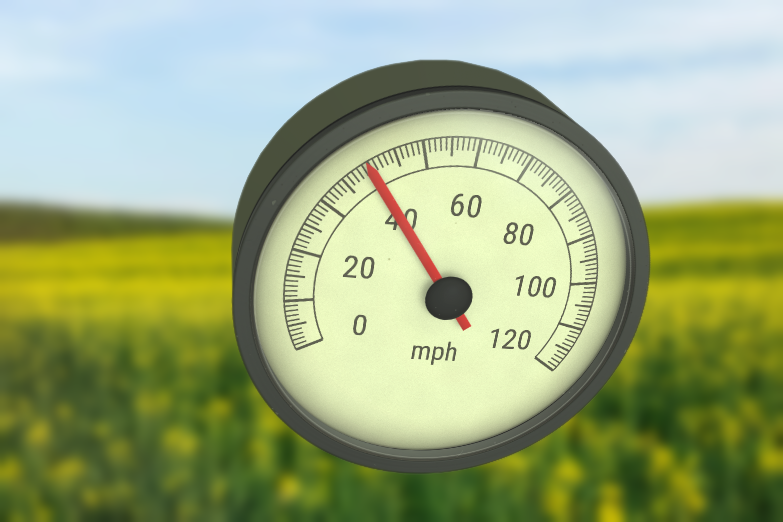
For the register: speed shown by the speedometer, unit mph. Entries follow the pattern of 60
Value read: 40
